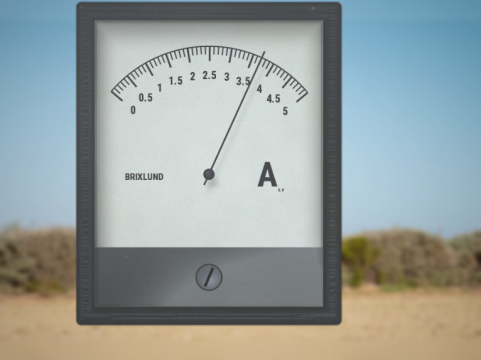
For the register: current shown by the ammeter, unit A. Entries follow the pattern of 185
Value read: 3.7
